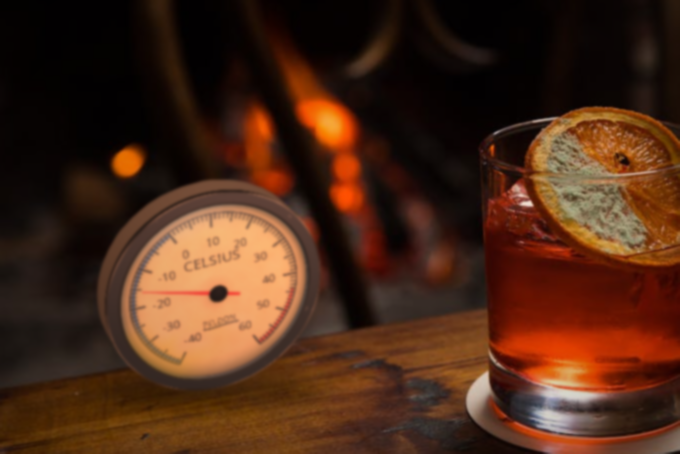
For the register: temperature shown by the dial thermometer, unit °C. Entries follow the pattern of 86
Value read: -15
